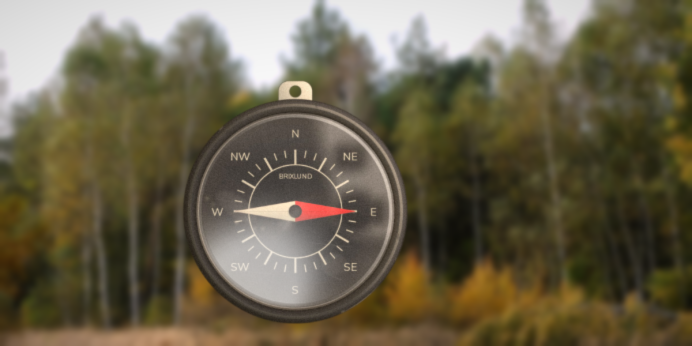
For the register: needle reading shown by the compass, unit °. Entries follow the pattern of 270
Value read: 90
